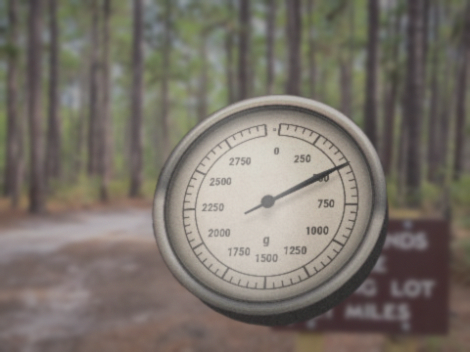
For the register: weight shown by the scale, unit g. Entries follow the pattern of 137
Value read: 500
